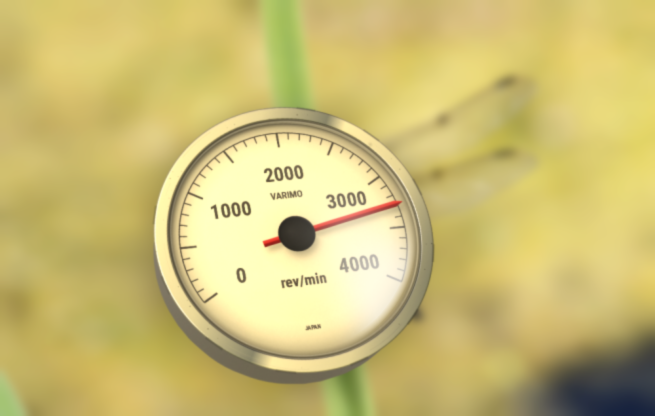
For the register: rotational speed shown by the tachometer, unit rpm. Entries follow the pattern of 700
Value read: 3300
